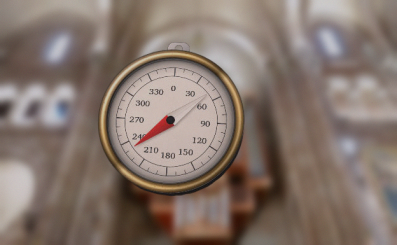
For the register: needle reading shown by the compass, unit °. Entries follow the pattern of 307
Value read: 230
